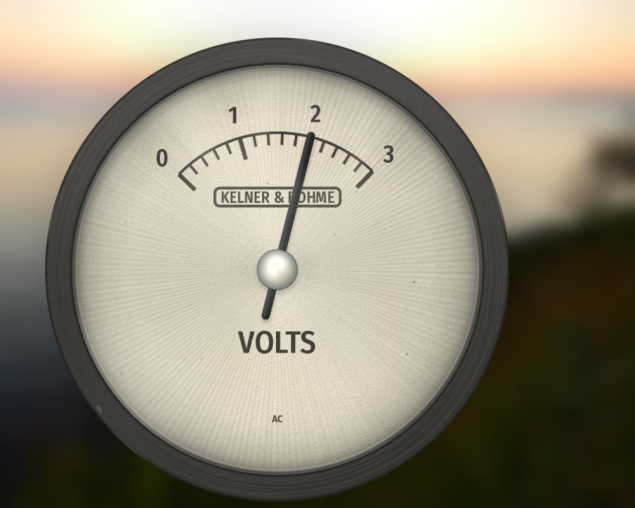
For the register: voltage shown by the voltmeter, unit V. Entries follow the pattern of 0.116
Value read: 2
